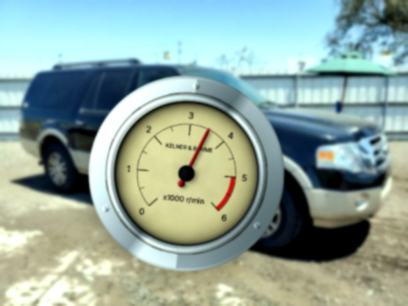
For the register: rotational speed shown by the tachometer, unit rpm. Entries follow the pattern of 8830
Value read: 3500
